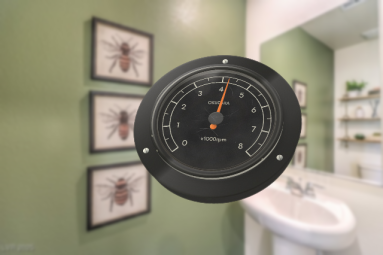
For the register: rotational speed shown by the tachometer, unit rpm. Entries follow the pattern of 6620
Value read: 4250
